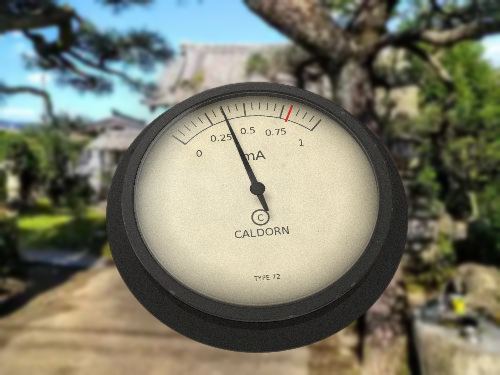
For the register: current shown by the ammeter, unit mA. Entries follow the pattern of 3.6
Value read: 0.35
